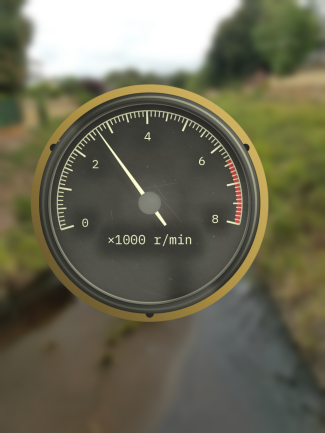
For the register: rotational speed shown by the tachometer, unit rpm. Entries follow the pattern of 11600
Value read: 2700
